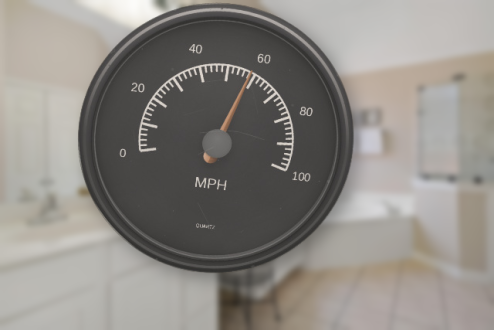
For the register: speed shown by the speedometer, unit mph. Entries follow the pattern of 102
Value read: 58
